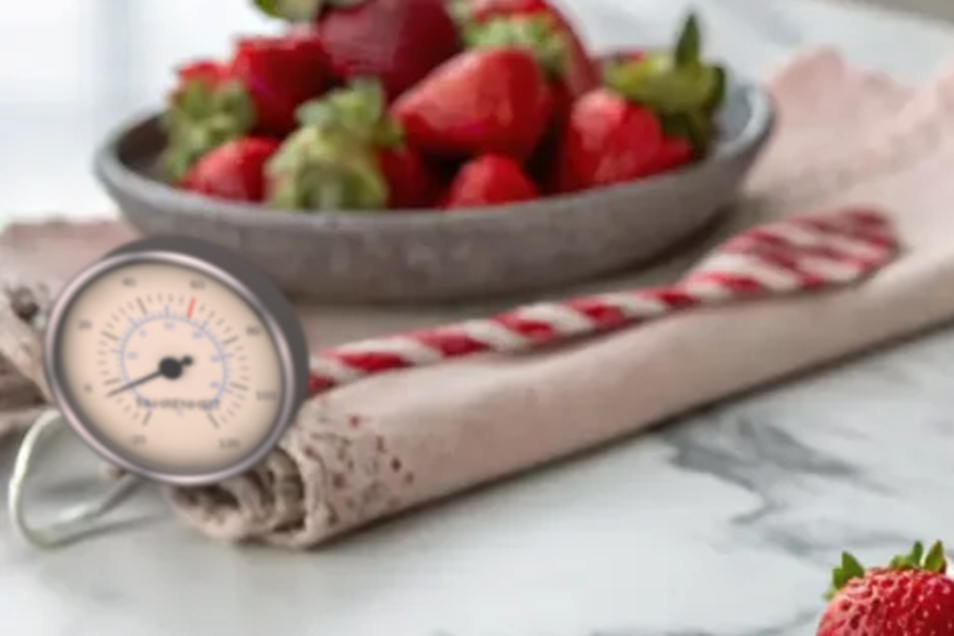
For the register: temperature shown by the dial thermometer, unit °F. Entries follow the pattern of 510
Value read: -4
